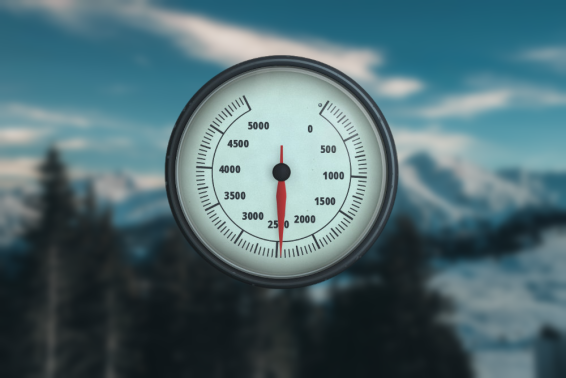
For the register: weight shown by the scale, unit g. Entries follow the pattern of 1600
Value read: 2450
